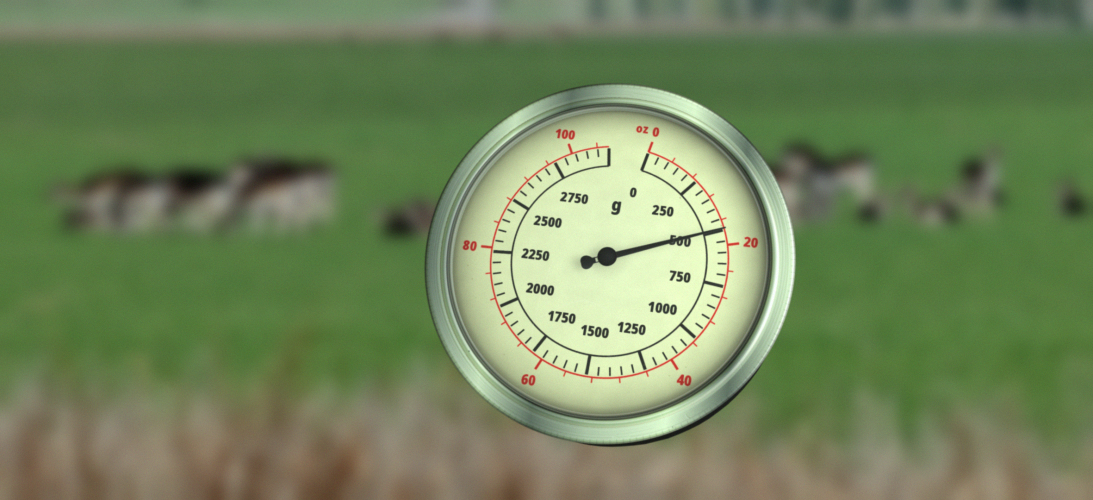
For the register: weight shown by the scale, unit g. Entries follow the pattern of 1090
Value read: 500
